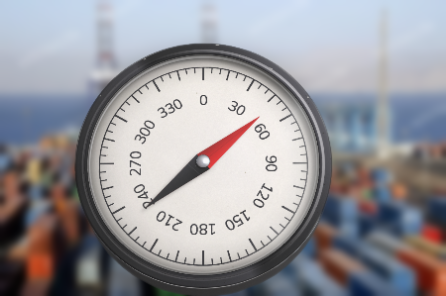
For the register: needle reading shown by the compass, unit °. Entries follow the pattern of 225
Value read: 50
